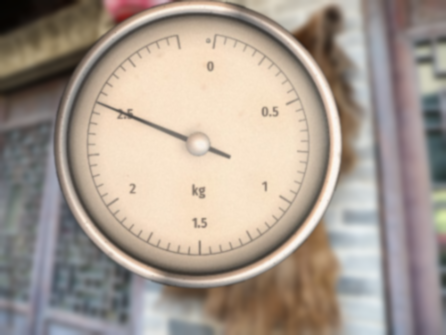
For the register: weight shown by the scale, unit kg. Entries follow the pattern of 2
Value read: 2.5
